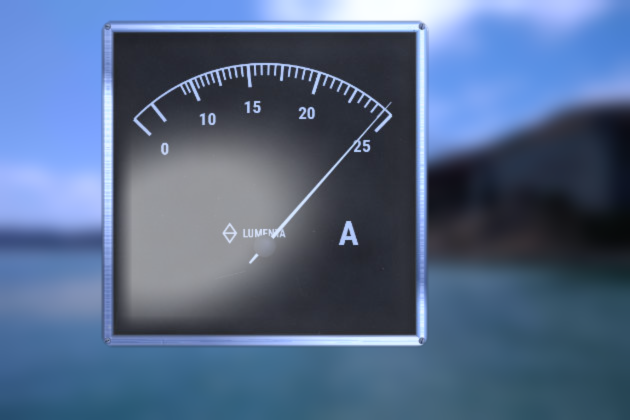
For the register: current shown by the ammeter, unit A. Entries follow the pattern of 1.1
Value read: 24.5
